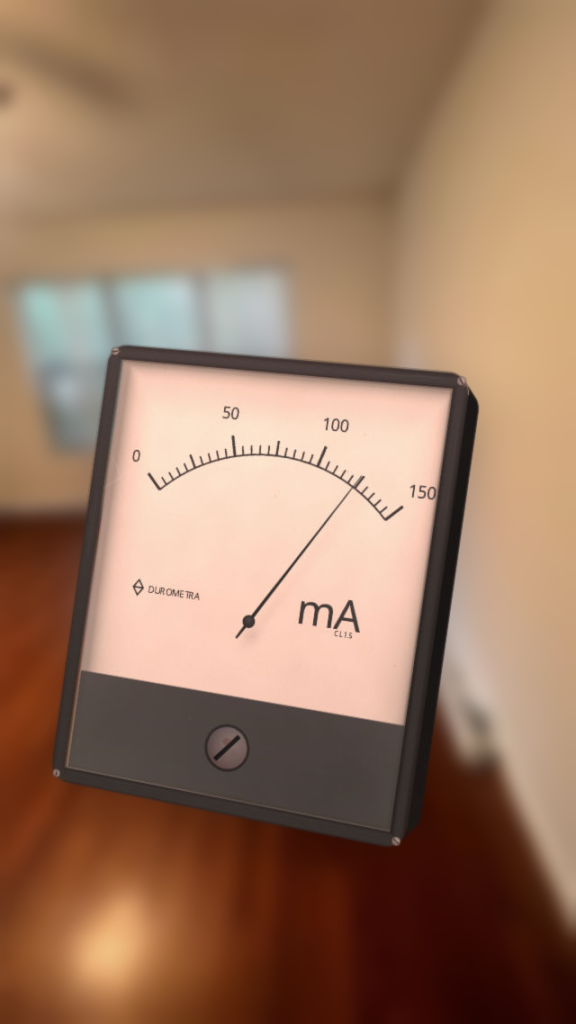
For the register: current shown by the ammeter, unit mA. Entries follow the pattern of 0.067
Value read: 125
